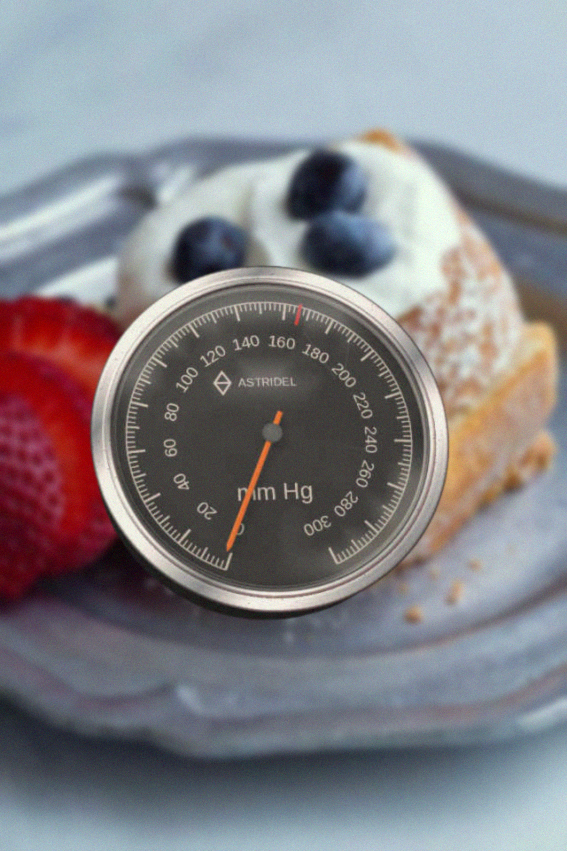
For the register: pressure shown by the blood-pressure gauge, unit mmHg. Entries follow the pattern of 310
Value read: 2
